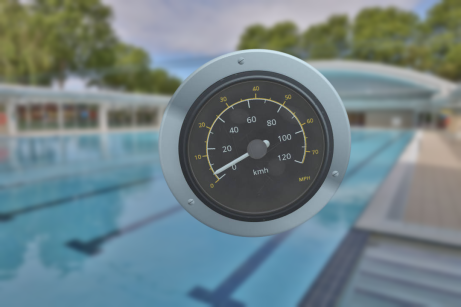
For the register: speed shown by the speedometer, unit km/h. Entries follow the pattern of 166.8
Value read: 5
